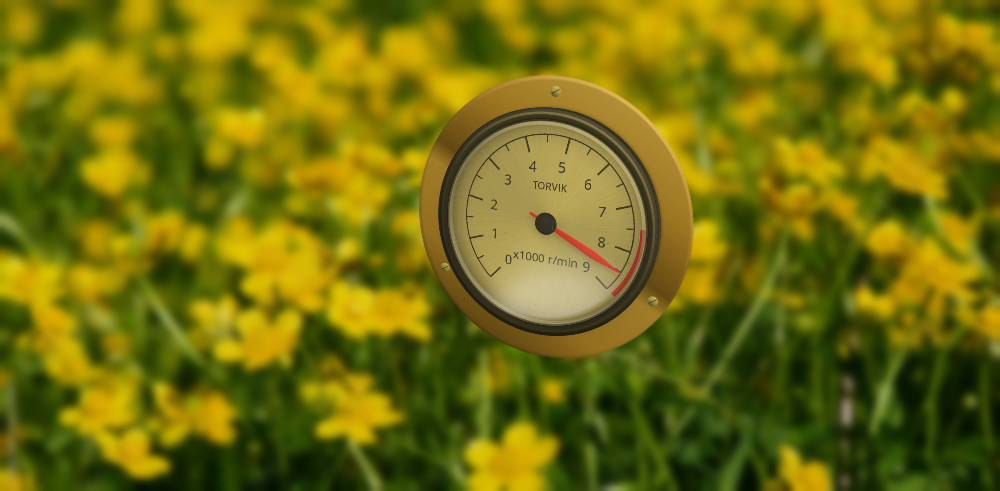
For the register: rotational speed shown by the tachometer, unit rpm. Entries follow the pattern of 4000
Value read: 8500
